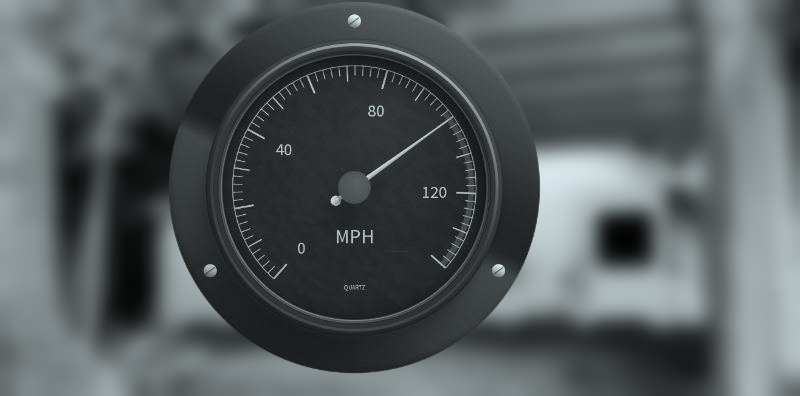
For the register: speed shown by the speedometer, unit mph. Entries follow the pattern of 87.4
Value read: 100
